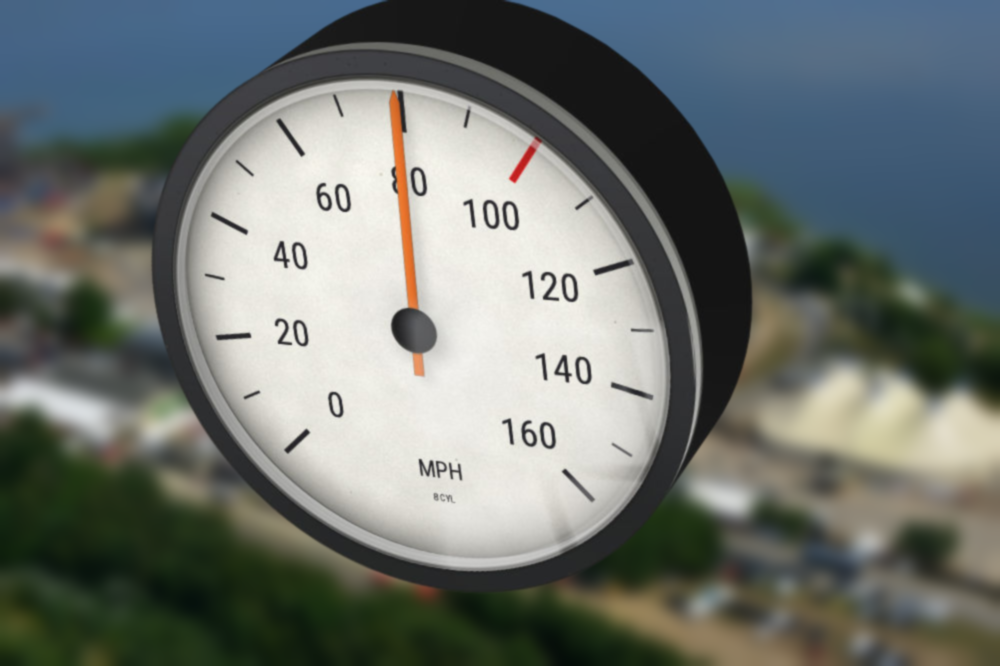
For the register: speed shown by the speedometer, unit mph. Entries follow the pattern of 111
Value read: 80
